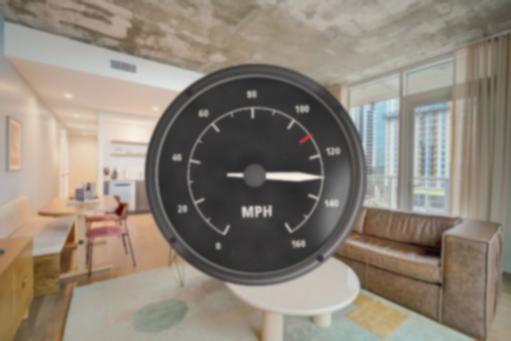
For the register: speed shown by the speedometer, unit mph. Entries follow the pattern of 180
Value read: 130
